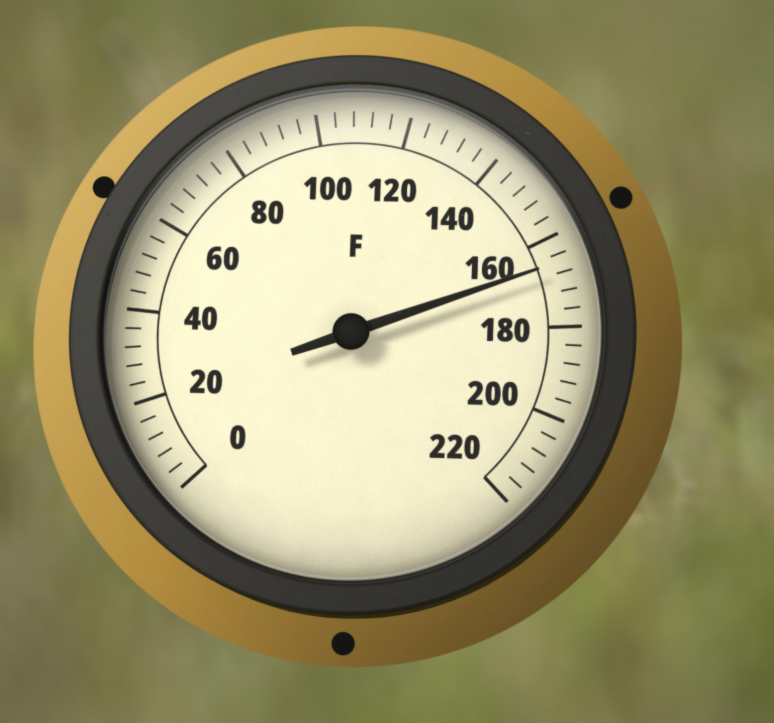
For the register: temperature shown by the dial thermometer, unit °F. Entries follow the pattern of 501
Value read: 166
